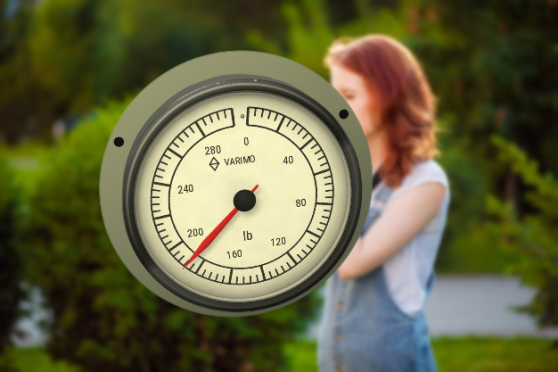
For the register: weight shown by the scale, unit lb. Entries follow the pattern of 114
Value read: 188
